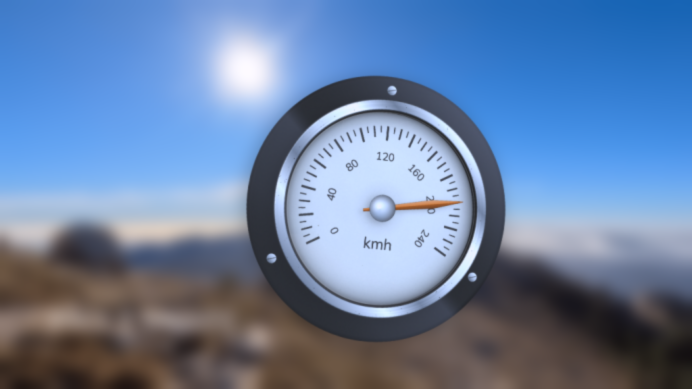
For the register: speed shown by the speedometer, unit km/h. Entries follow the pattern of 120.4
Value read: 200
